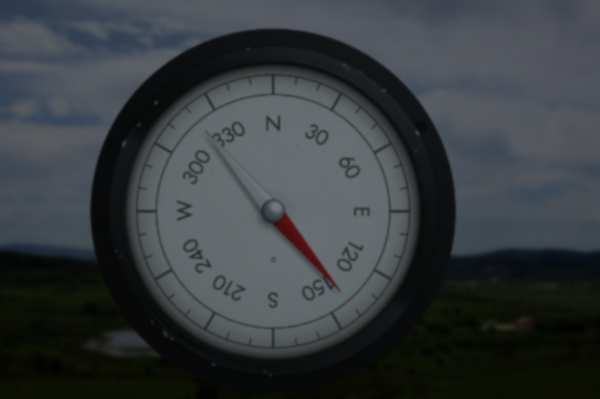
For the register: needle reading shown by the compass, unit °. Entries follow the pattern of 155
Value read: 140
